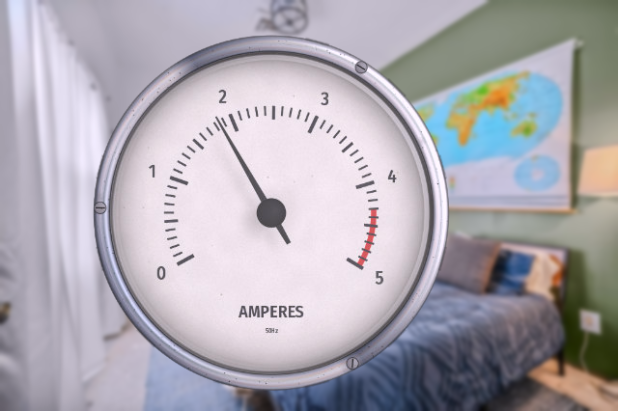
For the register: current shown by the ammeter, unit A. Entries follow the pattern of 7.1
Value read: 1.85
